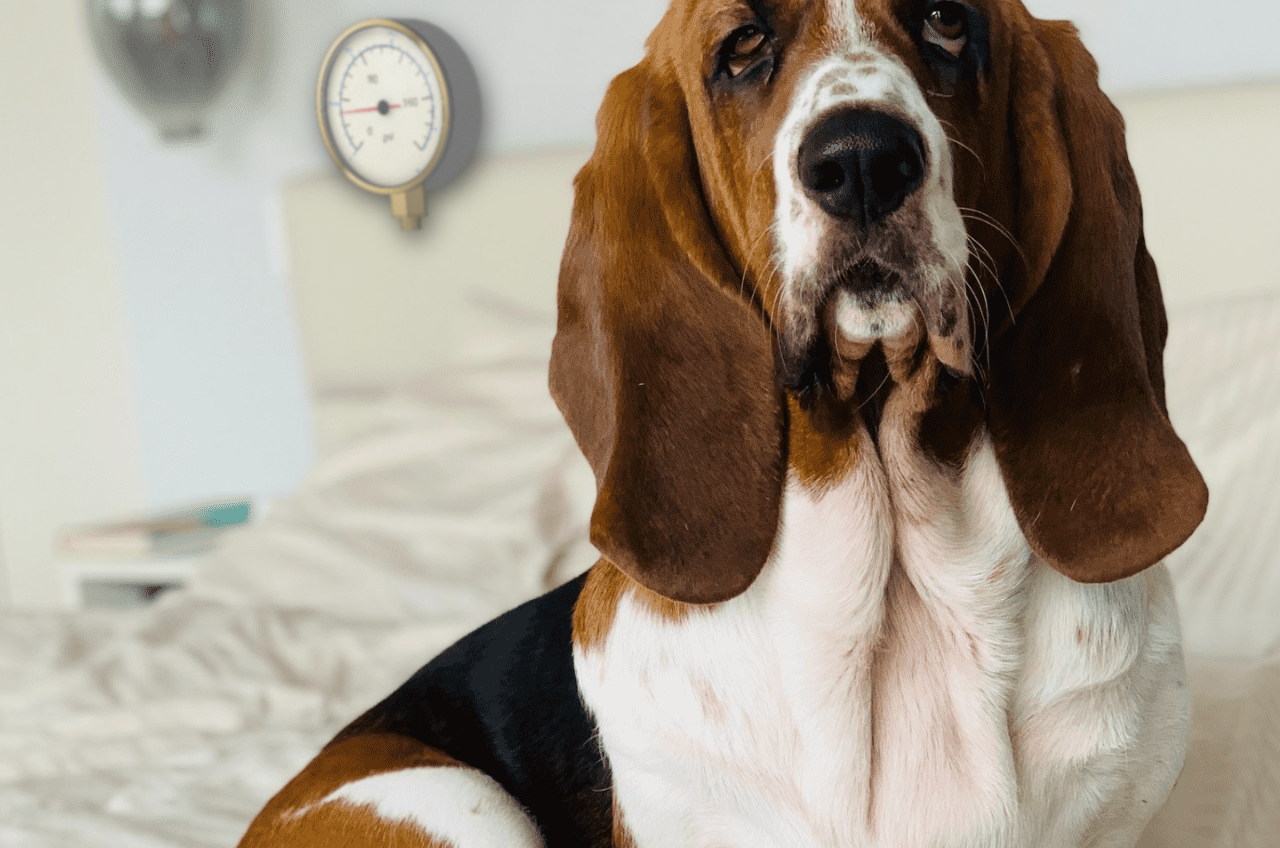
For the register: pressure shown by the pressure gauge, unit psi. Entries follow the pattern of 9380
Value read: 30
